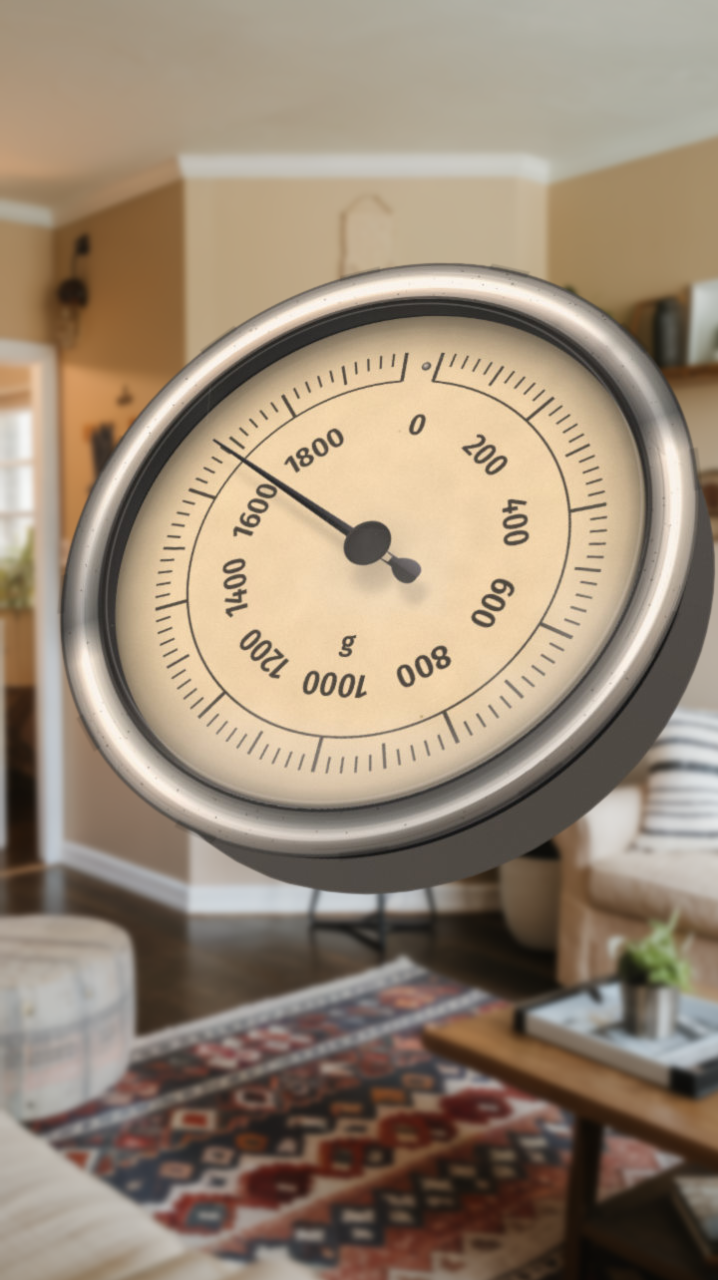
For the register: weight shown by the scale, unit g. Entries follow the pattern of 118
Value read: 1680
